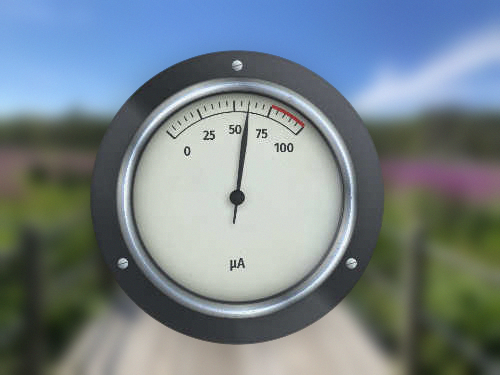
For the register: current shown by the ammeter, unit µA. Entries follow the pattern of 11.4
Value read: 60
